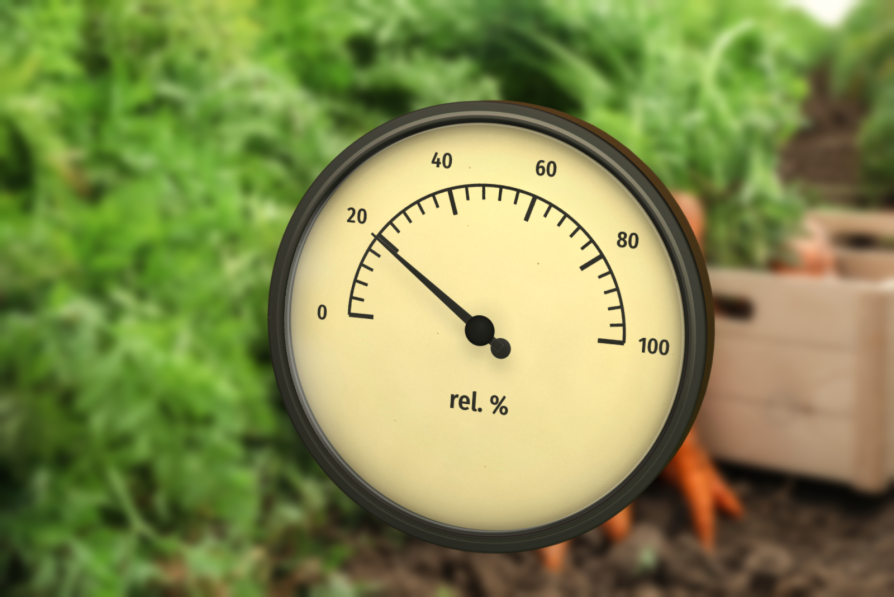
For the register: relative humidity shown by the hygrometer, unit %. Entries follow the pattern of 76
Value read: 20
